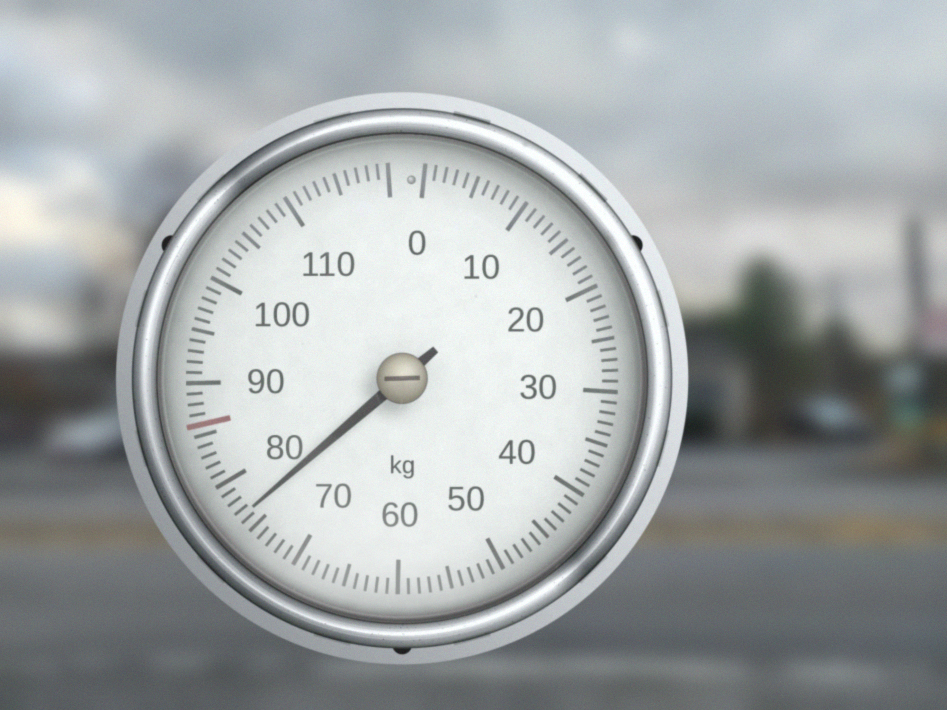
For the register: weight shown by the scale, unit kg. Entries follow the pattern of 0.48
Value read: 76.5
